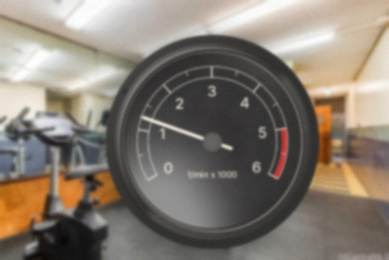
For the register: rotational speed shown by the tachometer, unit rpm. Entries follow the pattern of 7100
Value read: 1250
